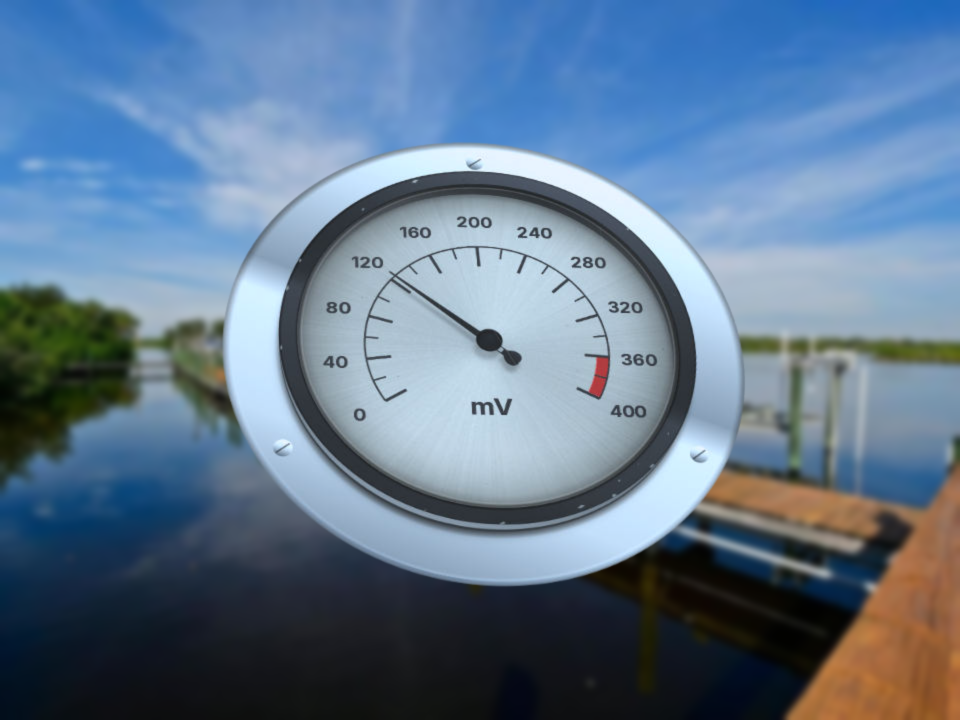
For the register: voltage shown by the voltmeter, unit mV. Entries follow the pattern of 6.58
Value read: 120
